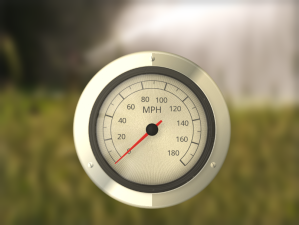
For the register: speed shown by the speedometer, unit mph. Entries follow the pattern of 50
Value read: 0
